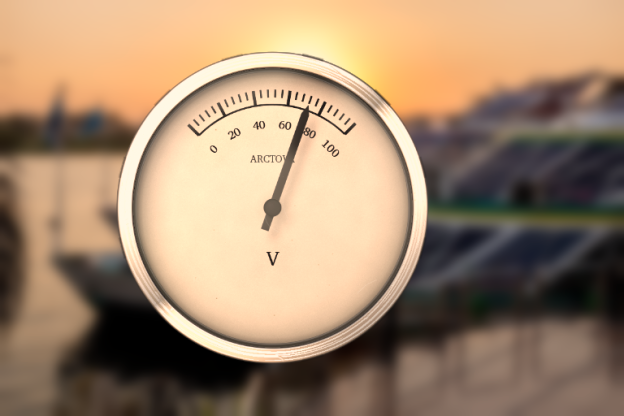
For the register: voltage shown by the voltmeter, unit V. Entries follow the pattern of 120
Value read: 72
